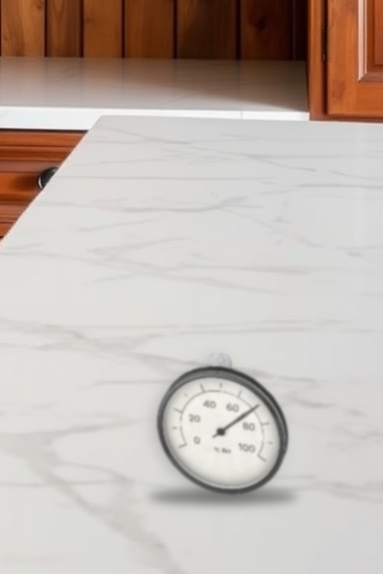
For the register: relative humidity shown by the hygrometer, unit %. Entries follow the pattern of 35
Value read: 70
